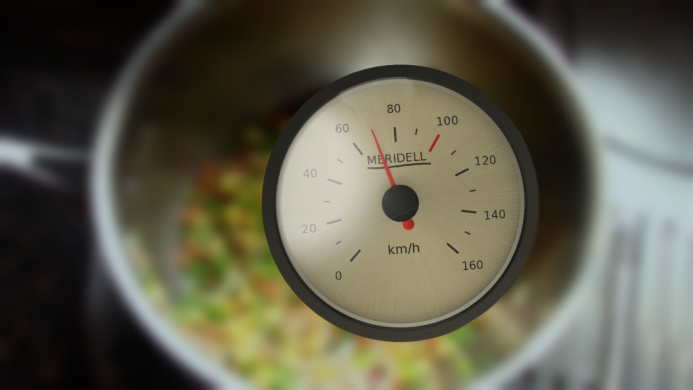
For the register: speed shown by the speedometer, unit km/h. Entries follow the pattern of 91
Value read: 70
